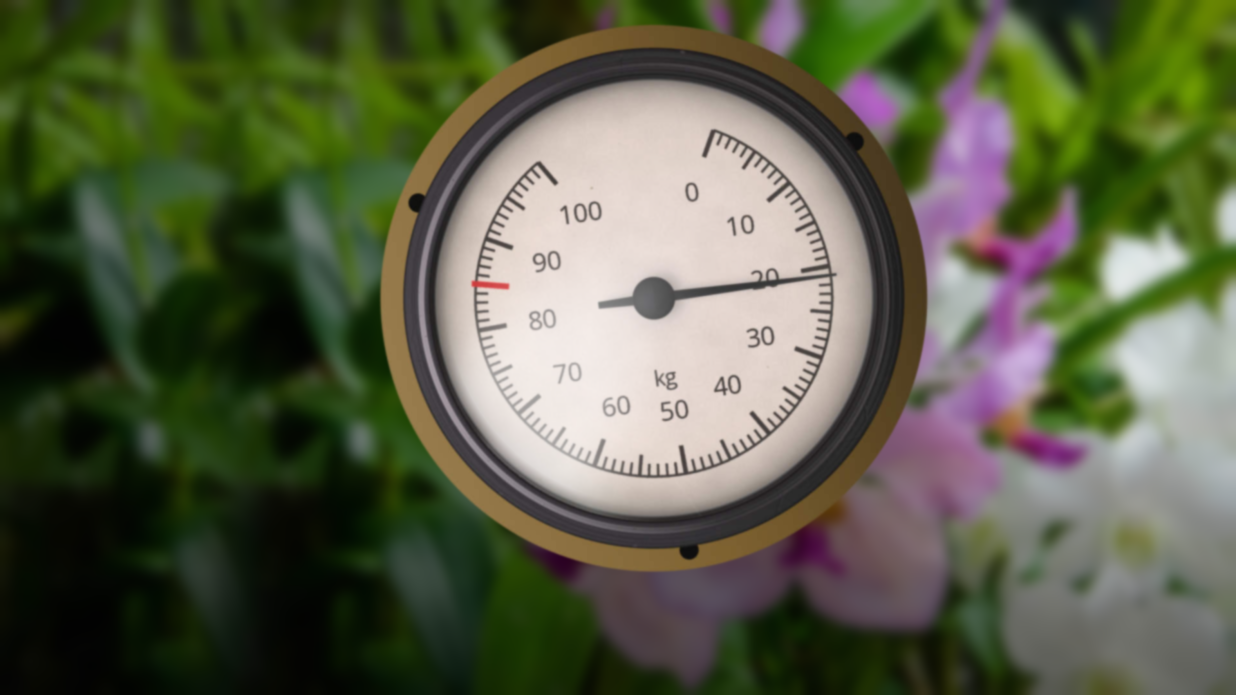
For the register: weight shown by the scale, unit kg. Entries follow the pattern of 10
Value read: 21
